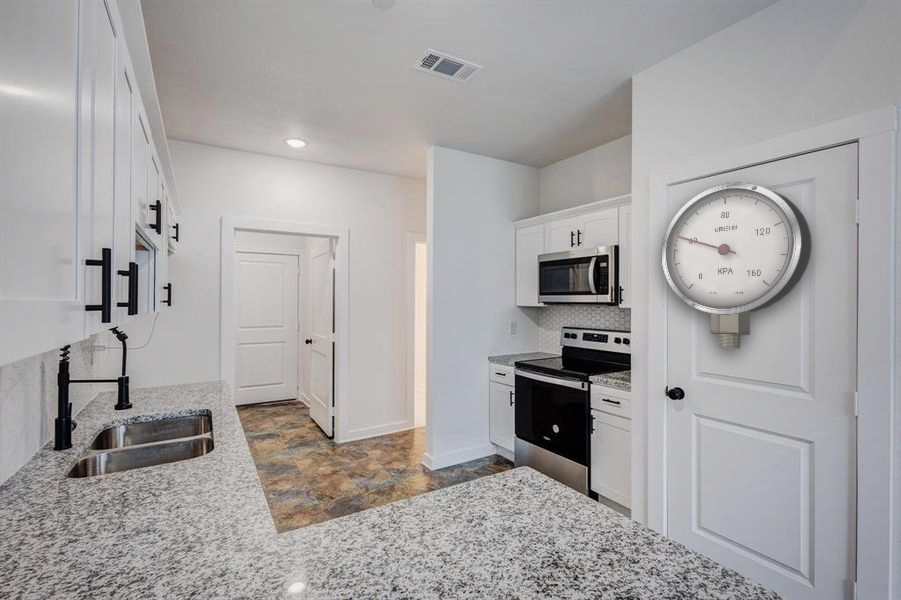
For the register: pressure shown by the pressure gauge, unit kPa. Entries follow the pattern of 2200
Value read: 40
